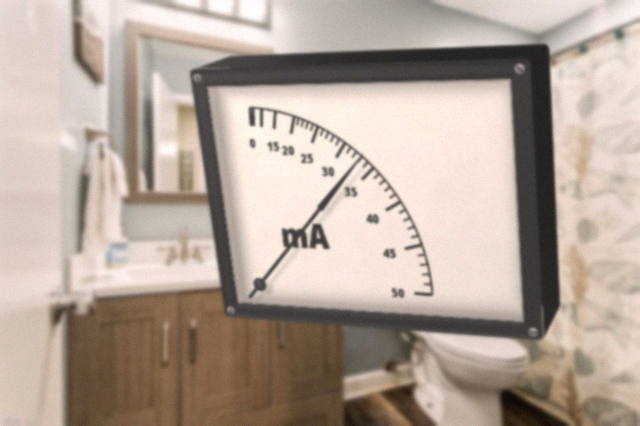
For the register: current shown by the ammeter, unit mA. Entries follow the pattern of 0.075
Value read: 33
